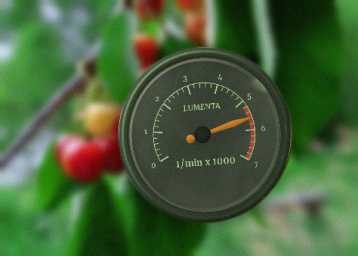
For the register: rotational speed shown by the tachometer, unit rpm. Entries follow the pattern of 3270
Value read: 5600
